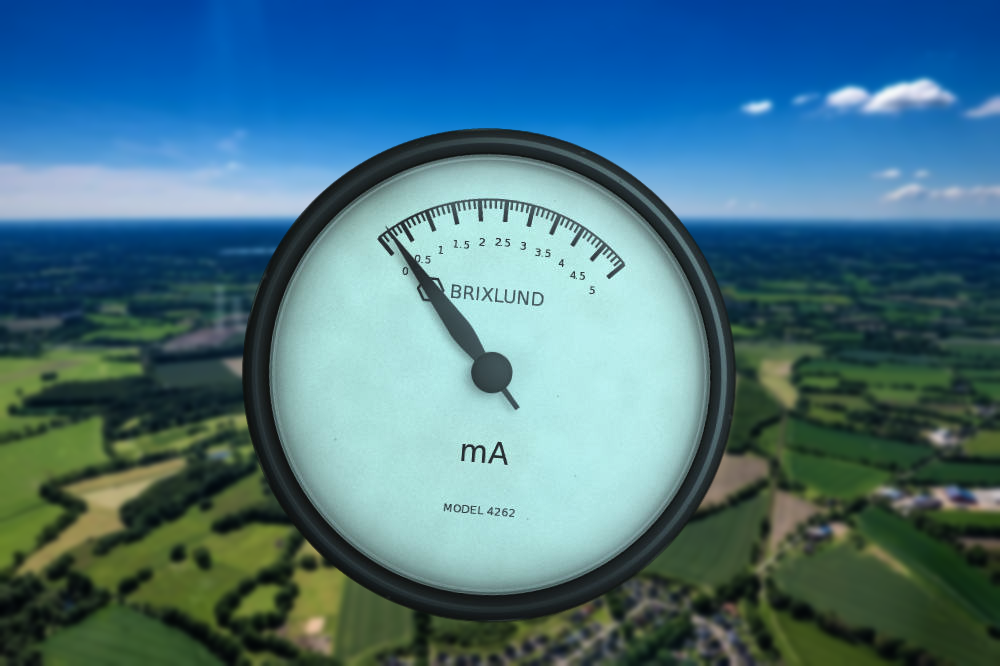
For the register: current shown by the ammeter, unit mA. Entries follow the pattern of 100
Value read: 0.2
